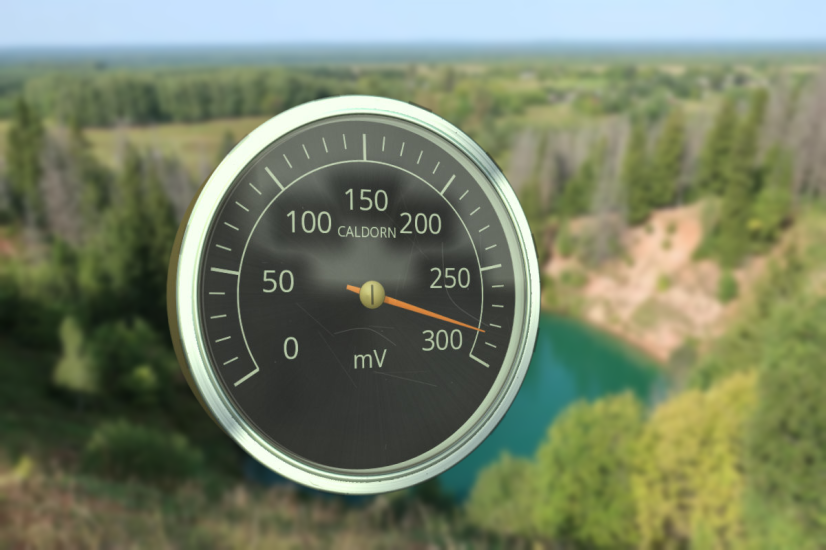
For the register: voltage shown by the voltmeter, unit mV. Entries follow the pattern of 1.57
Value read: 285
